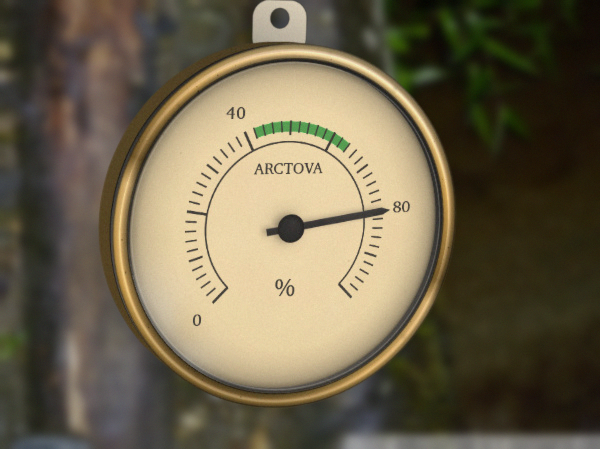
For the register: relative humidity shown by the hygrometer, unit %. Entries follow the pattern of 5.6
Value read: 80
